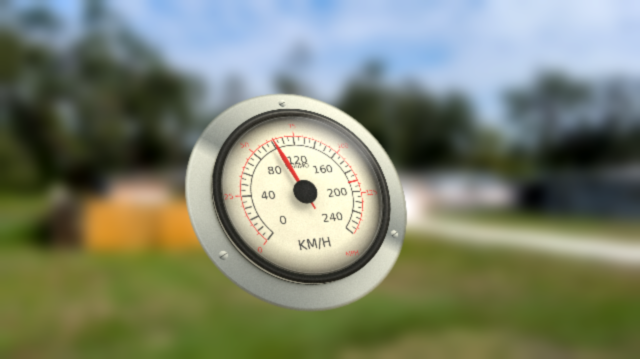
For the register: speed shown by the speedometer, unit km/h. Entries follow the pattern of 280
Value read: 100
